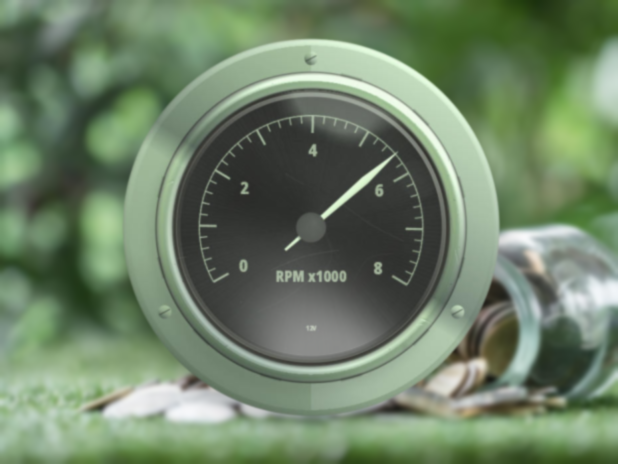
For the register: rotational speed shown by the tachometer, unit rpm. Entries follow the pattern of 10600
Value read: 5600
